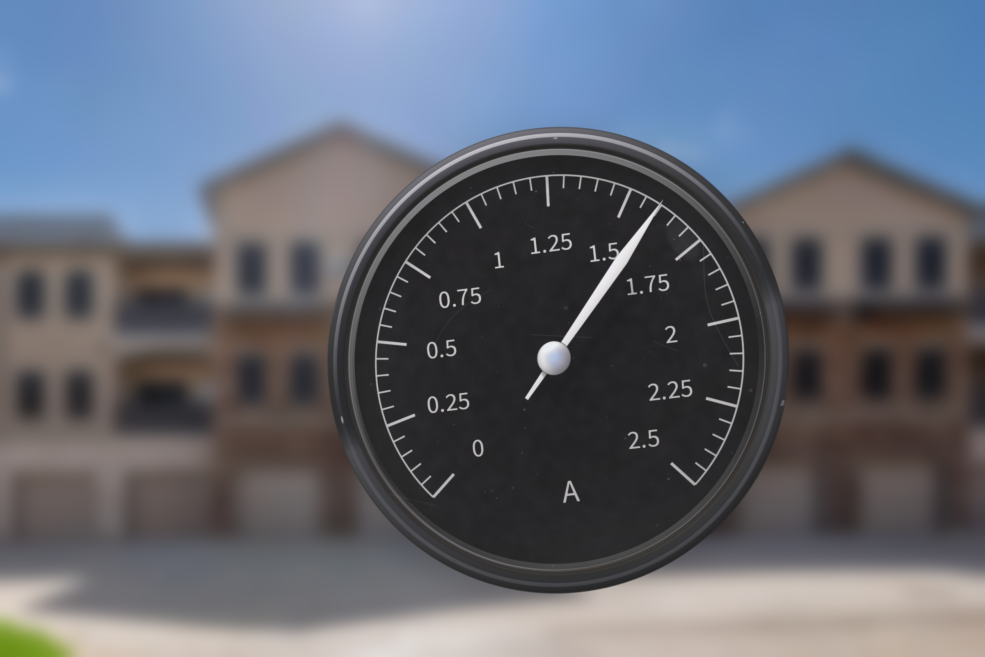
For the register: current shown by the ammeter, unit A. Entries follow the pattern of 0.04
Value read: 1.6
